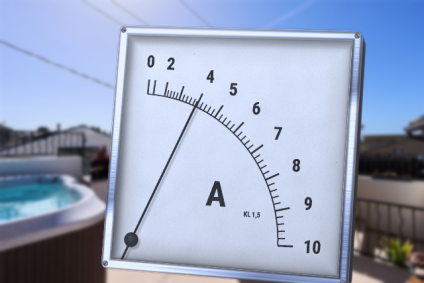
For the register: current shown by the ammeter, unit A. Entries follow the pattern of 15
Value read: 4
